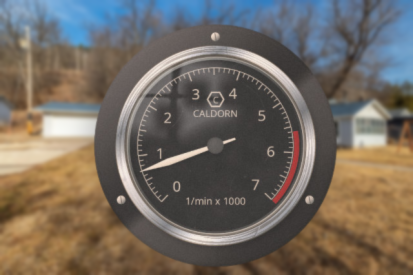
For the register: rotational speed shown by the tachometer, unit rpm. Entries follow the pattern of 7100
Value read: 700
